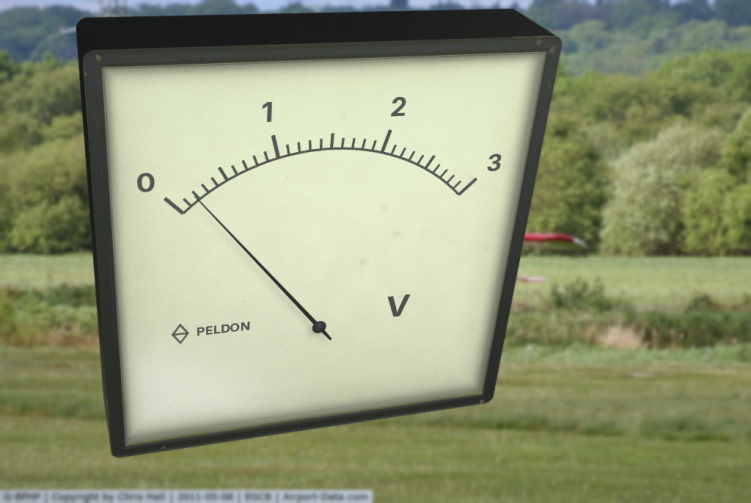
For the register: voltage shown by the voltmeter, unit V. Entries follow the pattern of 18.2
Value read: 0.2
